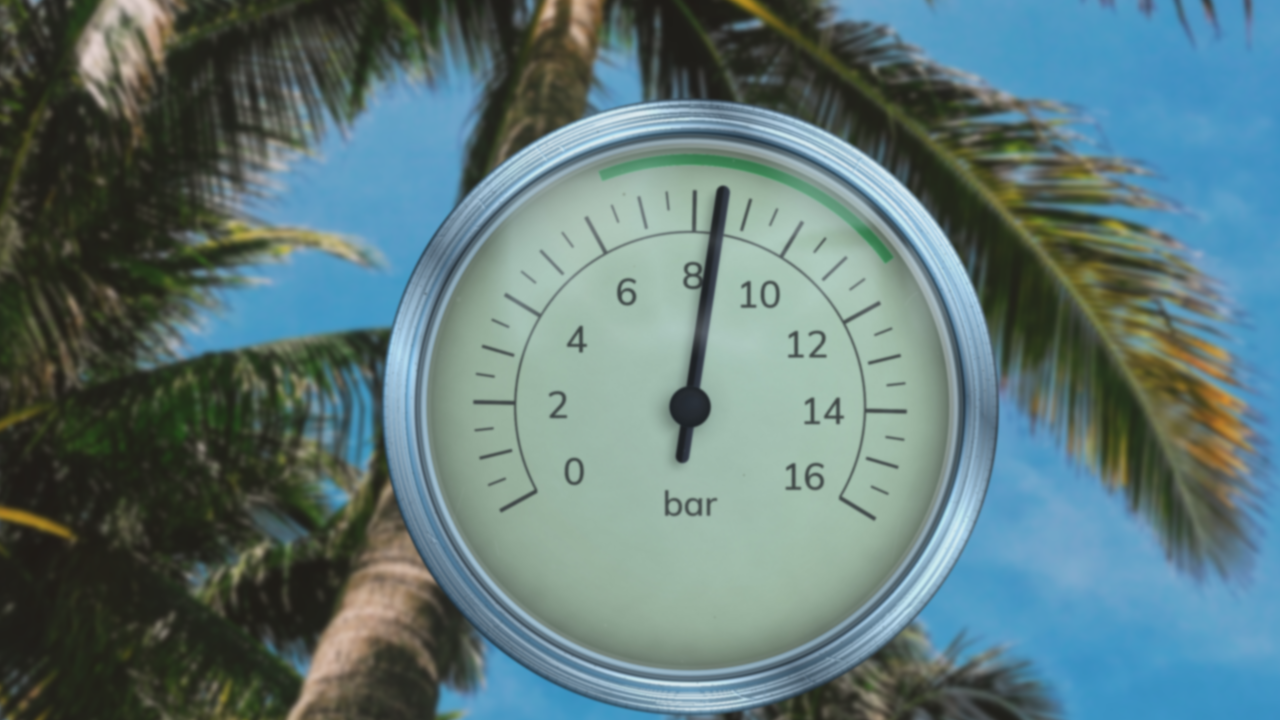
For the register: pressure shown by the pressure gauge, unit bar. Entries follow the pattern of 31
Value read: 8.5
